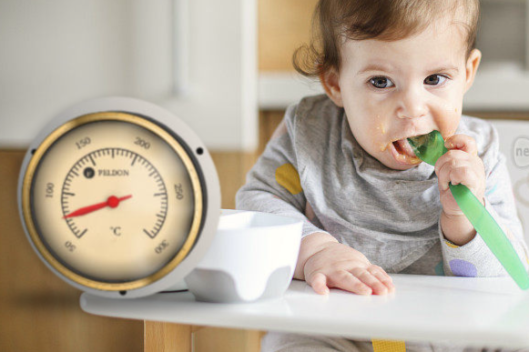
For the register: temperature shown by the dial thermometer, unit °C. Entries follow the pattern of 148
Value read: 75
